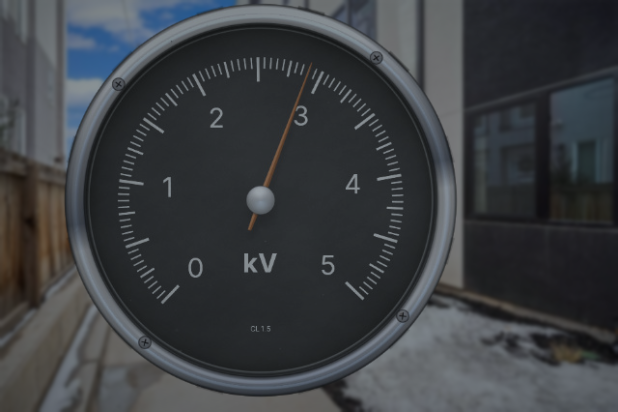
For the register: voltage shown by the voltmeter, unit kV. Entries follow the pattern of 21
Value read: 2.9
